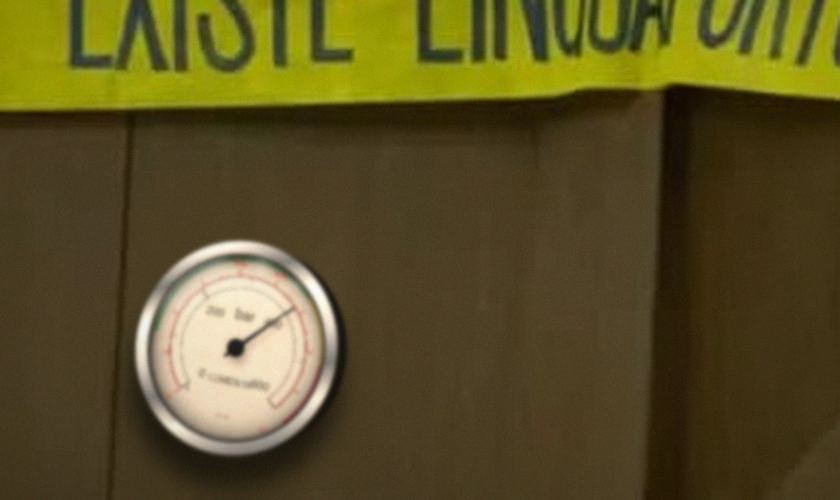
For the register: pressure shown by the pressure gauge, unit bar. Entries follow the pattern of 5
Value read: 400
